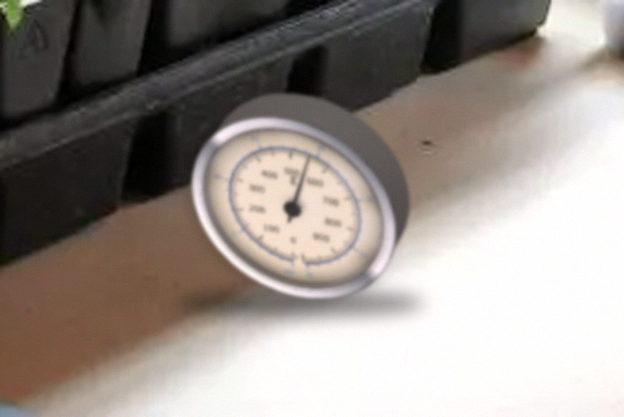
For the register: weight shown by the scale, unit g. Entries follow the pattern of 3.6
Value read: 550
